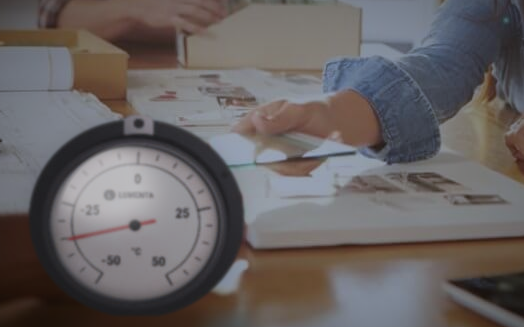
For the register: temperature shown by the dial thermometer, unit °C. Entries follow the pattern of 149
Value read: -35
